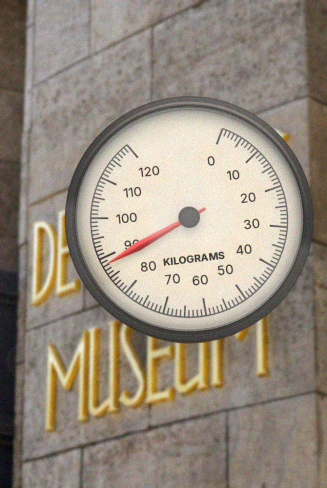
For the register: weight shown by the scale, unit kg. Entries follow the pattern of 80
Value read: 88
